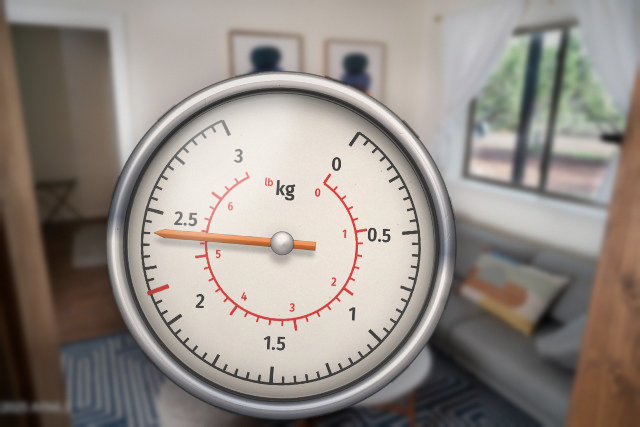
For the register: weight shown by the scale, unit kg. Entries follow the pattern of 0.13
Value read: 2.4
